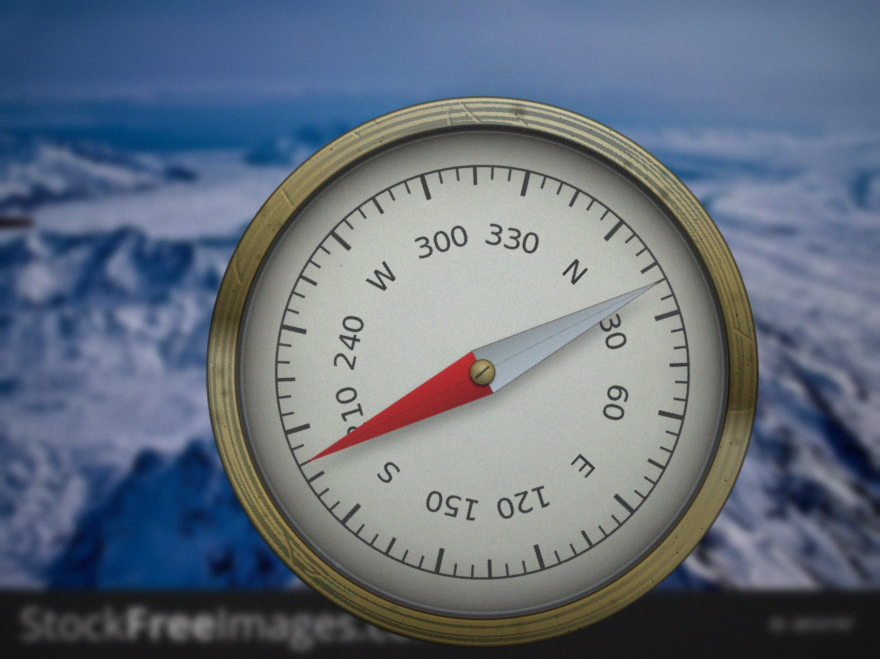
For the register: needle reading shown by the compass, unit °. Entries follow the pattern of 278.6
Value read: 200
